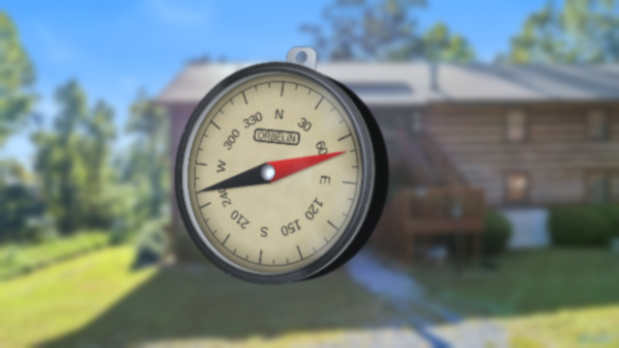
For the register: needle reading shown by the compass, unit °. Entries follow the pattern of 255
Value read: 70
